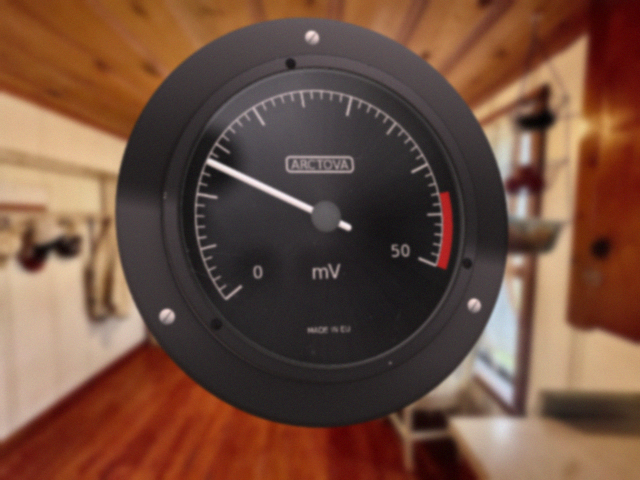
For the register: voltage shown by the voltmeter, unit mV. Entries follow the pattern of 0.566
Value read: 13
